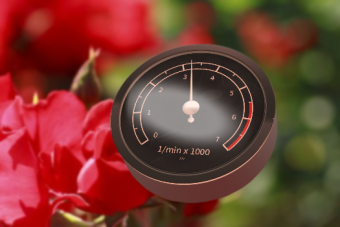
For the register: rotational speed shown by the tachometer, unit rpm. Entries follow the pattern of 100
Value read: 3250
